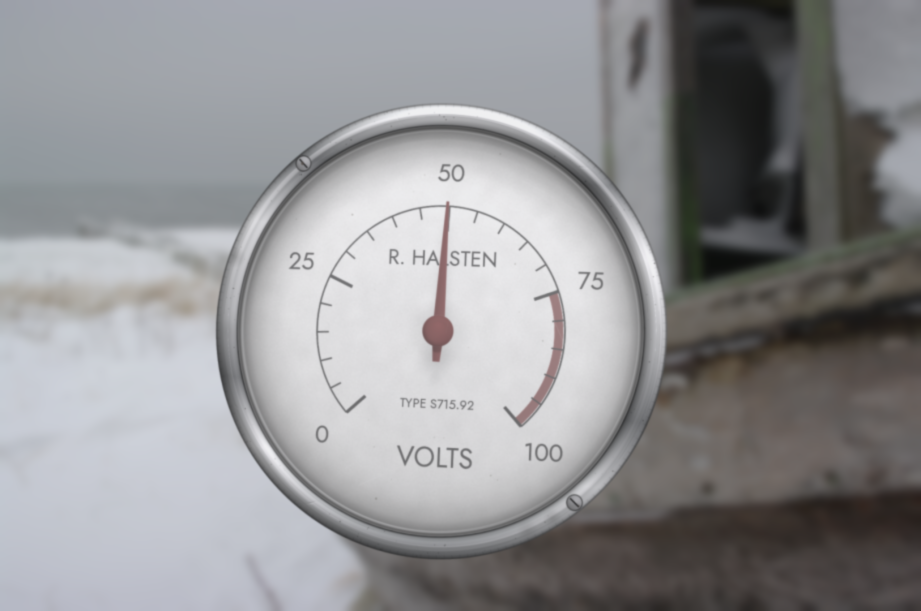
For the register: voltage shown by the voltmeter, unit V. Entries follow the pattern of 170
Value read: 50
